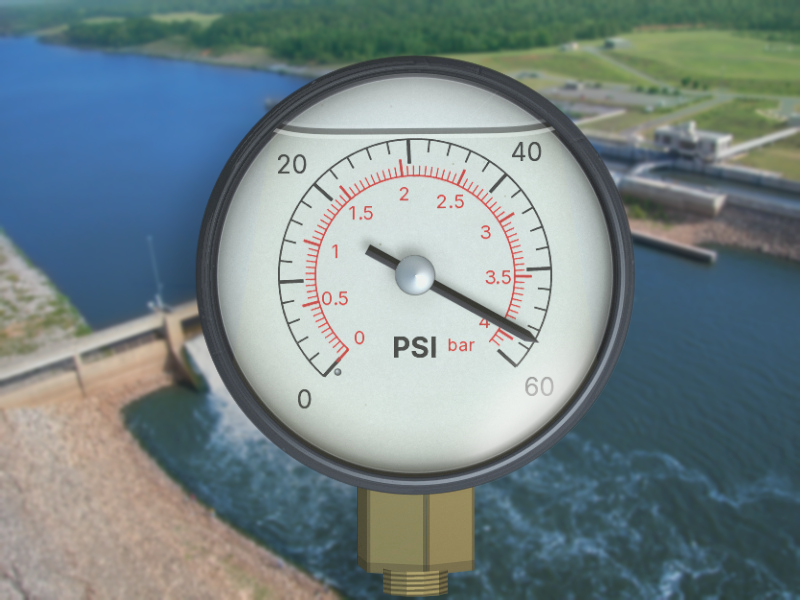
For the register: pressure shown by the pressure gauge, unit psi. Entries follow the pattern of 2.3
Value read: 57
